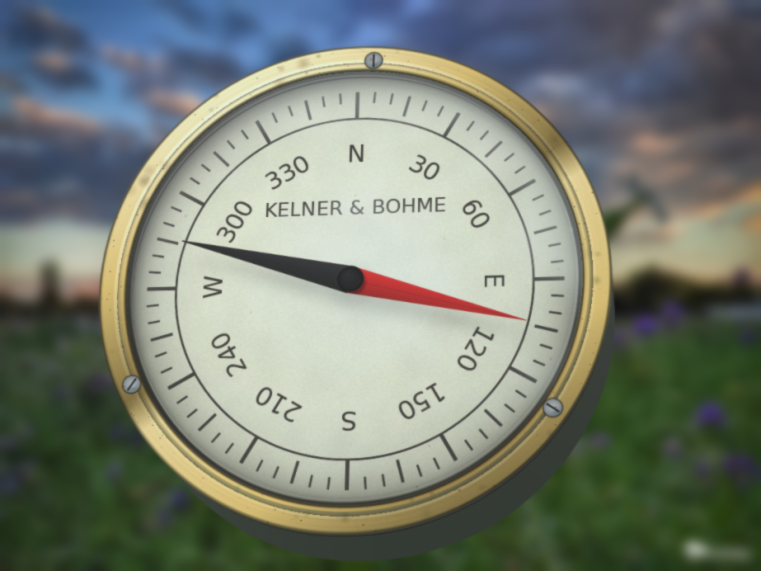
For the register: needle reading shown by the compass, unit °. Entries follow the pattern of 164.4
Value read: 105
